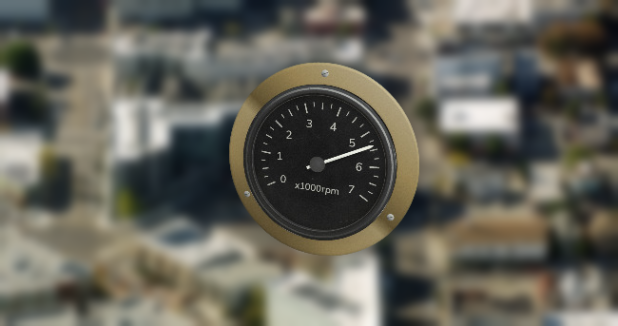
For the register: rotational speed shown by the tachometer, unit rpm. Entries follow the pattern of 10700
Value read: 5375
